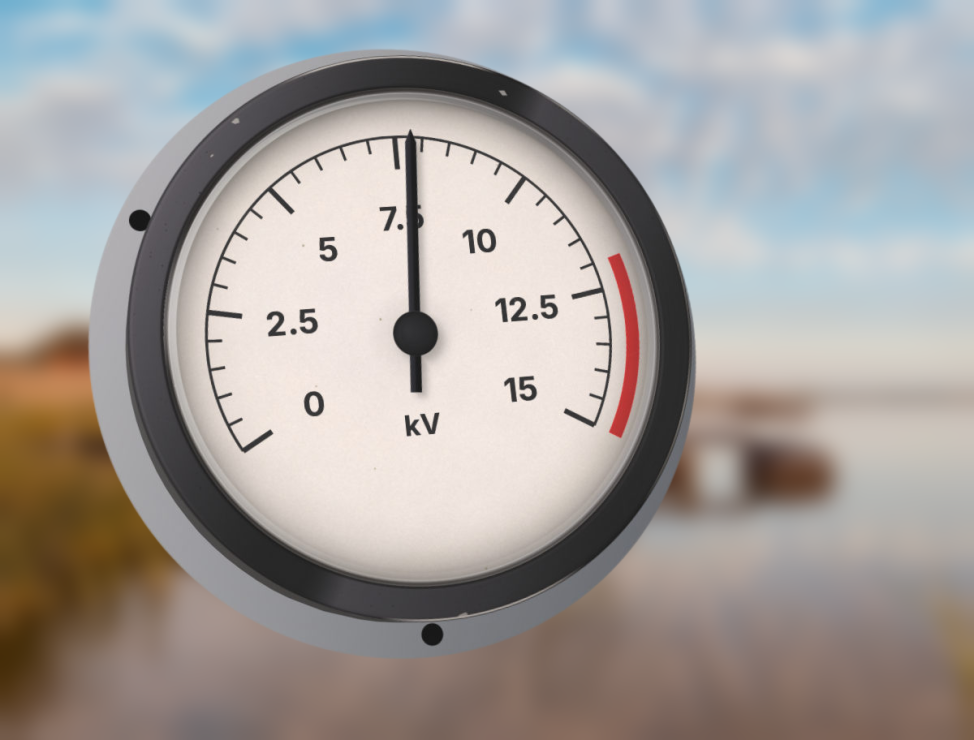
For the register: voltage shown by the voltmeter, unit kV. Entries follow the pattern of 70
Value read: 7.75
